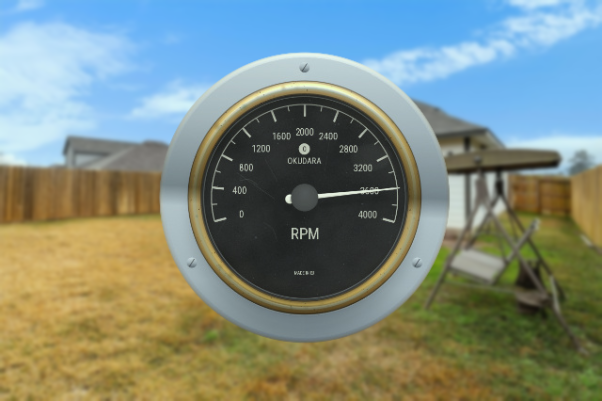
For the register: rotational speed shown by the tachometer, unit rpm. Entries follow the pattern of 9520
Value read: 3600
